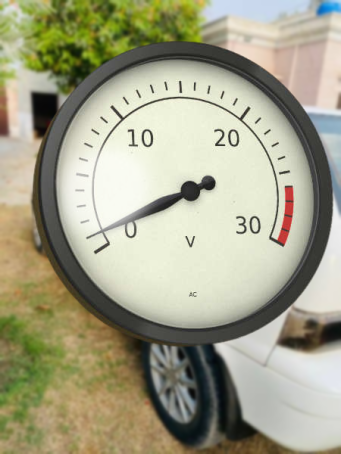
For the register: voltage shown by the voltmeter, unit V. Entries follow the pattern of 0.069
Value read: 1
